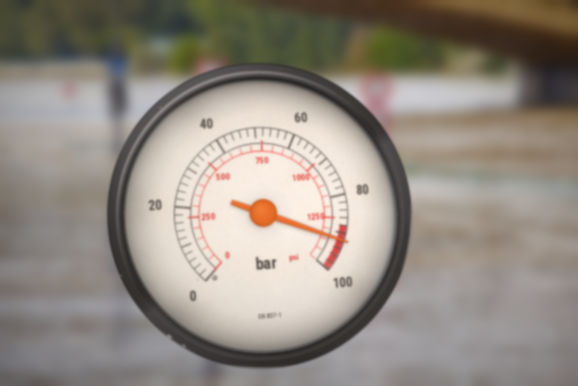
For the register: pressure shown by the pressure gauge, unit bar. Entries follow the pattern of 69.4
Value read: 92
